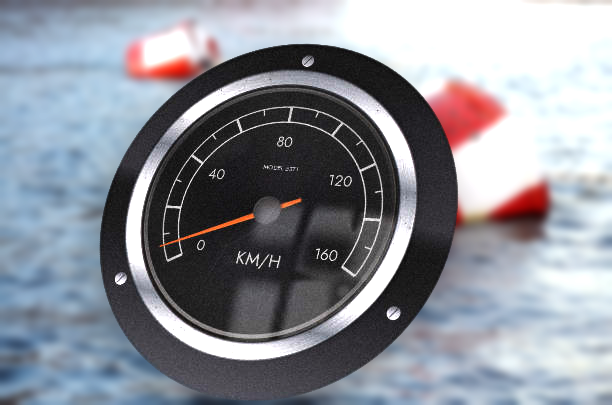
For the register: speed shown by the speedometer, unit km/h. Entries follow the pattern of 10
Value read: 5
